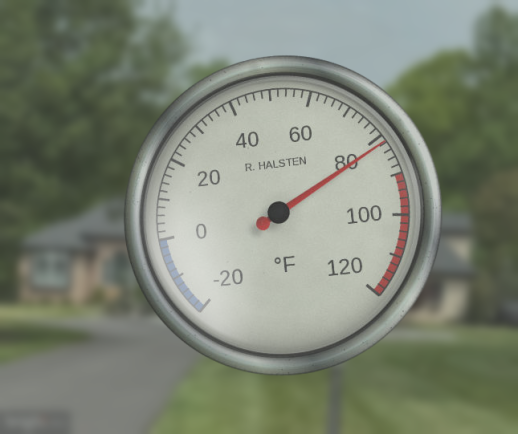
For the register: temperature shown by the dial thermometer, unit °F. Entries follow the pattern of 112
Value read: 82
